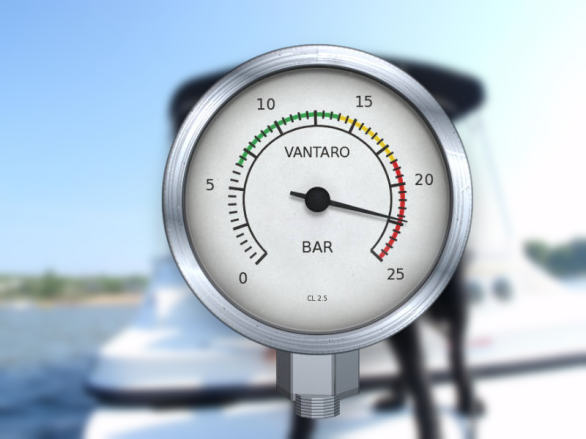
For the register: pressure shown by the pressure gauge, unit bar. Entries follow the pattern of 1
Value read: 22.25
